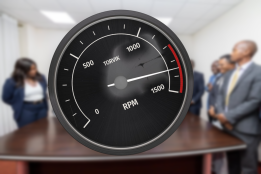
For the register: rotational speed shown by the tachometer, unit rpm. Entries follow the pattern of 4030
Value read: 1350
